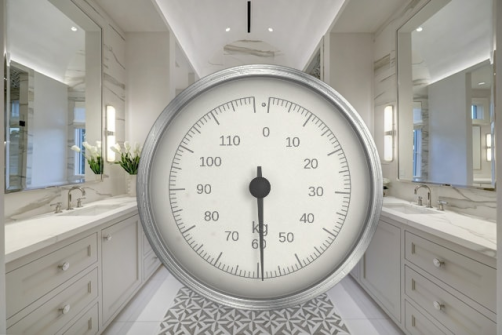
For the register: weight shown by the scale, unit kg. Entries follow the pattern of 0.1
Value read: 59
